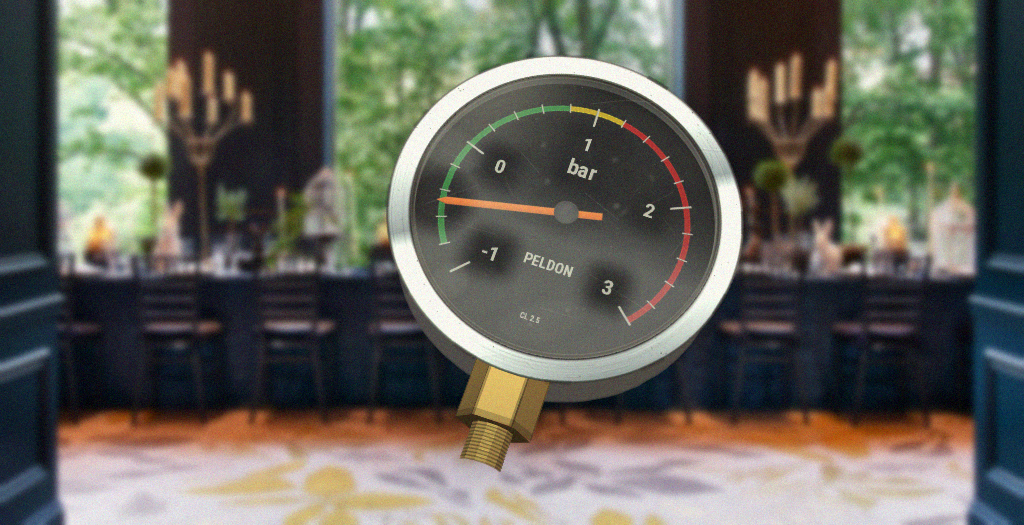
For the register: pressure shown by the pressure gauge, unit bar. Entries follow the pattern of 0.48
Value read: -0.5
